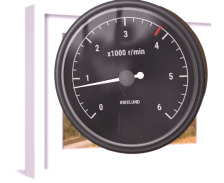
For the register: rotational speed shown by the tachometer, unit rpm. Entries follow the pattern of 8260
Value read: 800
